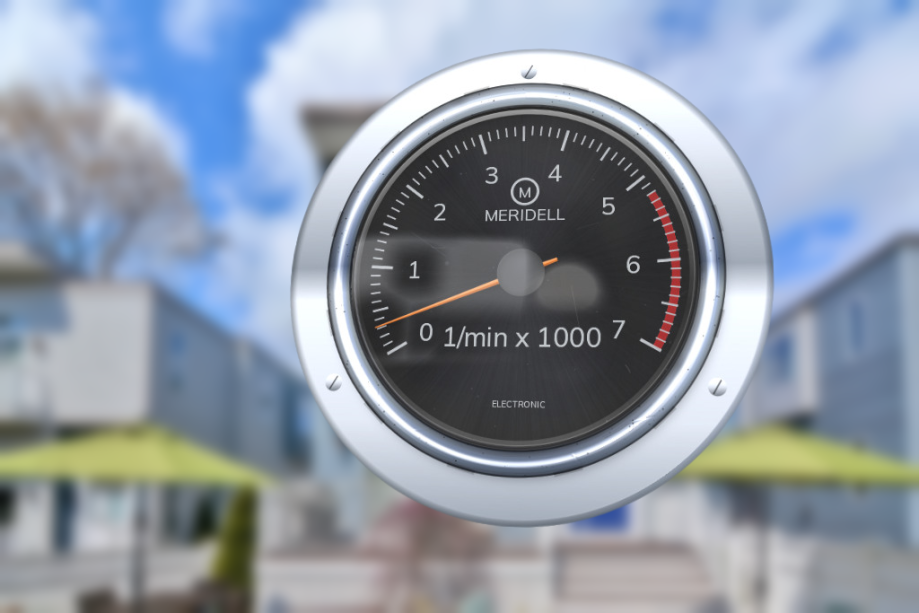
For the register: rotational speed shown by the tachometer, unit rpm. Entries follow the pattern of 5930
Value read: 300
